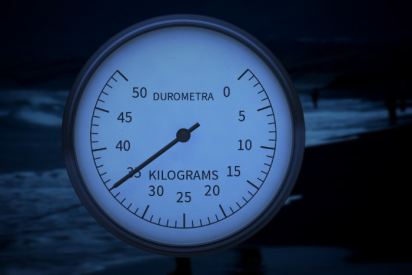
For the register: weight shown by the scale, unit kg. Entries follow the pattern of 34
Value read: 35
